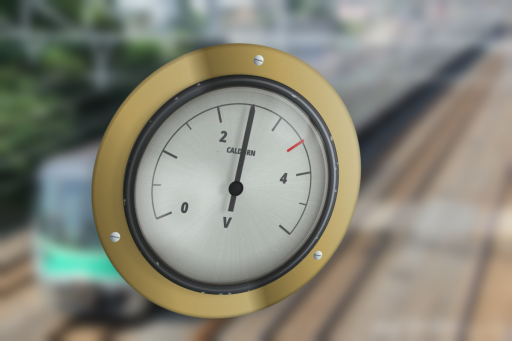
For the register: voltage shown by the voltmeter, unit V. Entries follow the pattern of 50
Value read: 2.5
